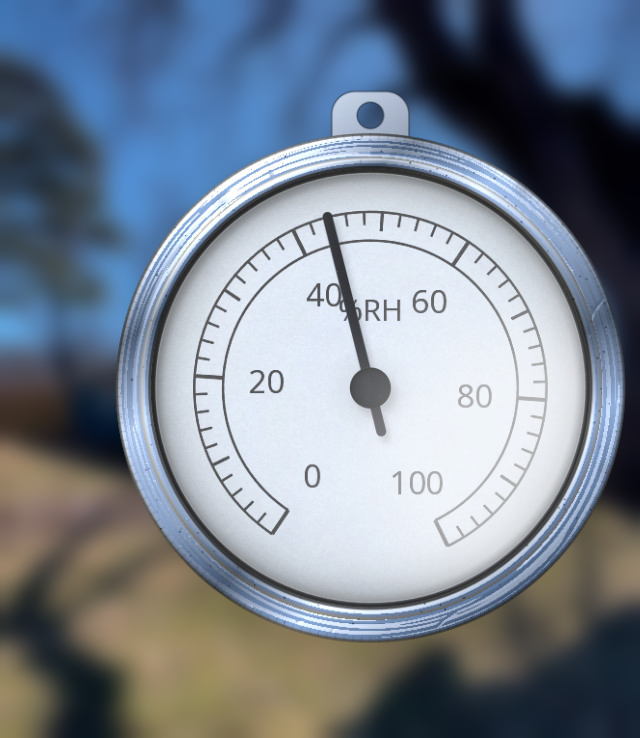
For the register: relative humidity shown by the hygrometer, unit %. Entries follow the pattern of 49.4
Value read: 44
